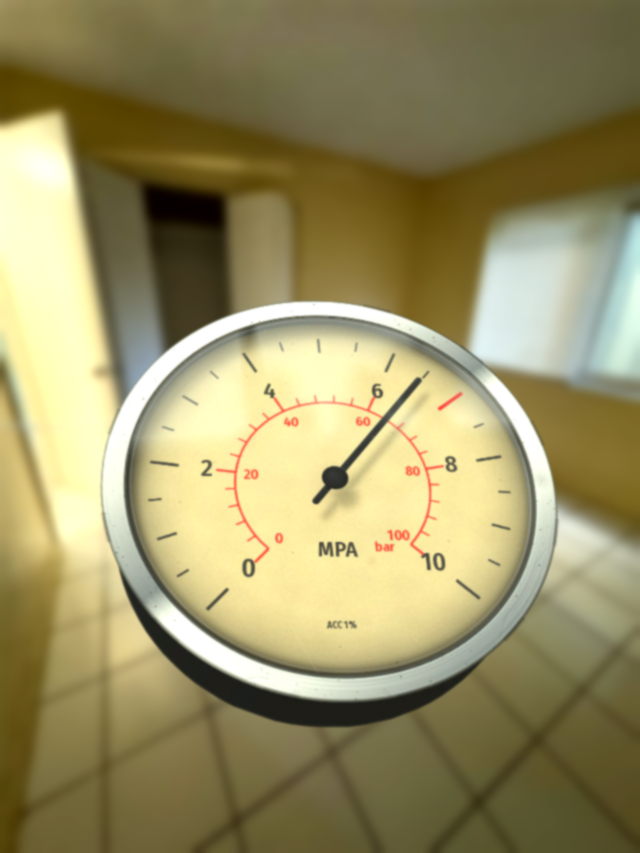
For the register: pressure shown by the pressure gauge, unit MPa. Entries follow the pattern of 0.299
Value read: 6.5
